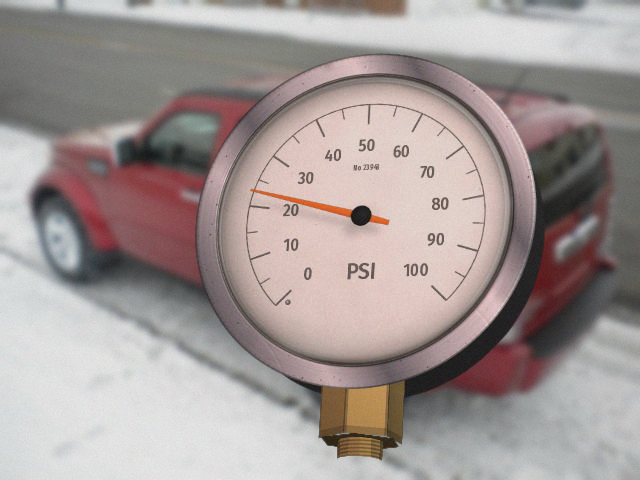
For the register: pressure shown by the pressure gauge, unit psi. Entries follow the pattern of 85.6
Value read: 22.5
